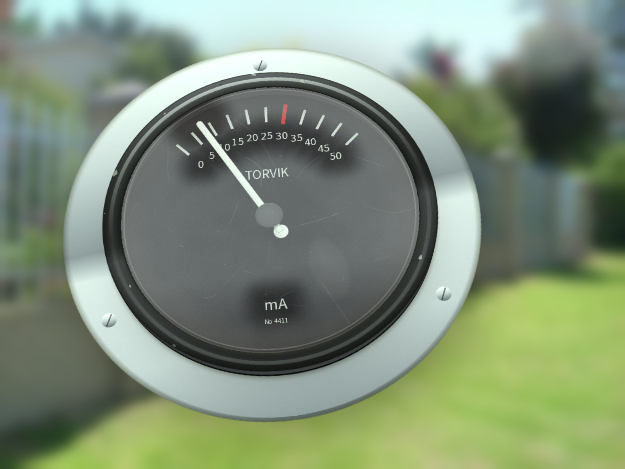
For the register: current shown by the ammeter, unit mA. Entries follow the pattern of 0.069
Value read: 7.5
